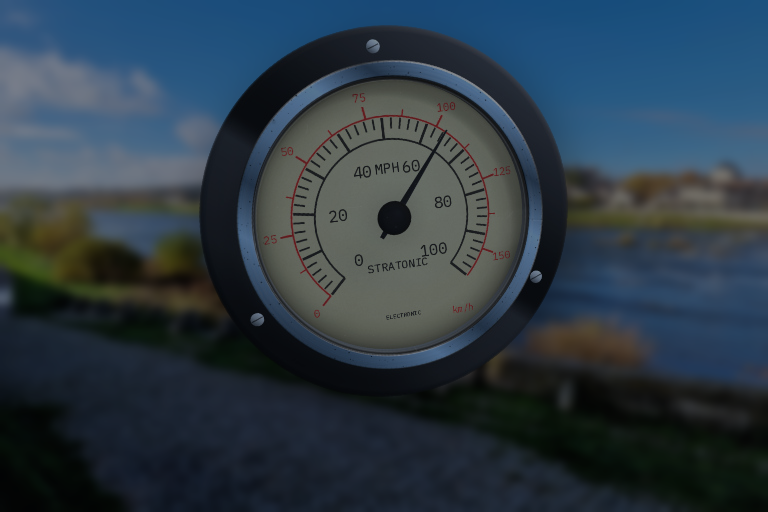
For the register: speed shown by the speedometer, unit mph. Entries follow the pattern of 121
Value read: 64
